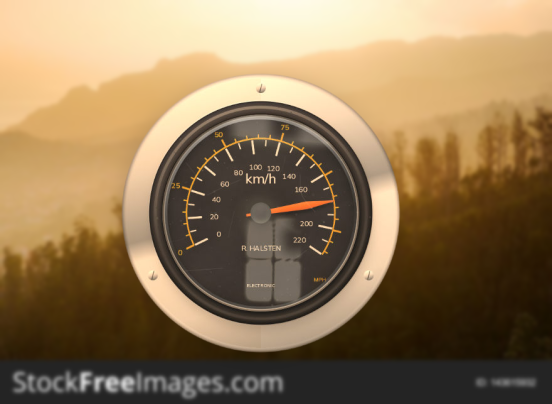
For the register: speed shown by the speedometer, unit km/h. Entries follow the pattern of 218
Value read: 180
